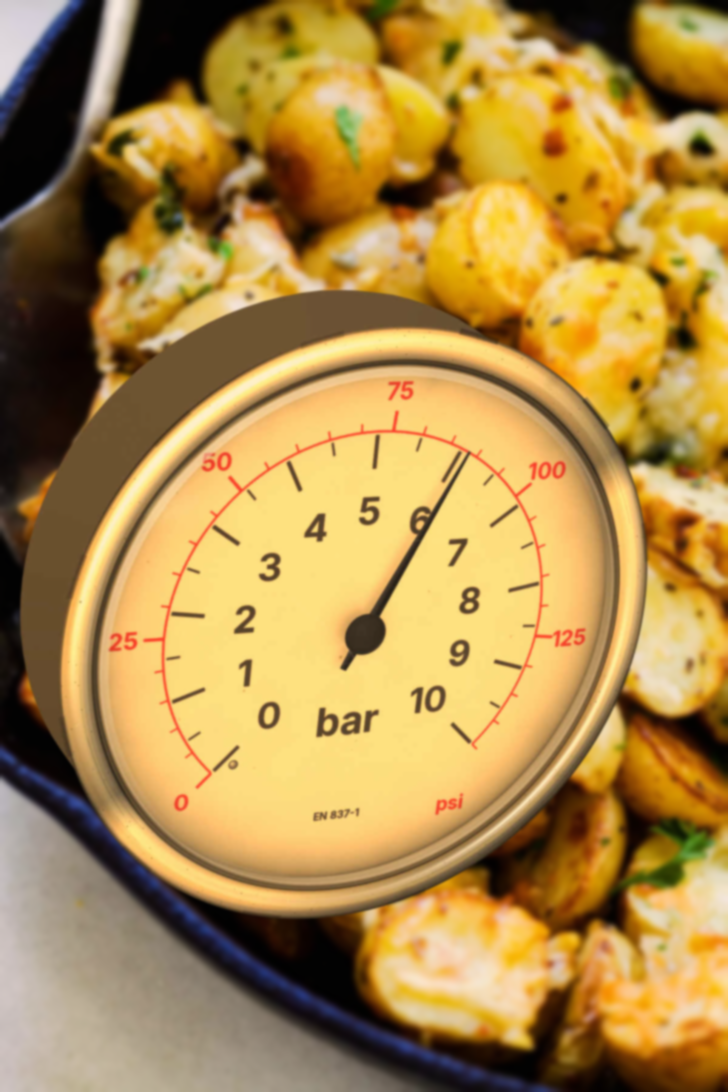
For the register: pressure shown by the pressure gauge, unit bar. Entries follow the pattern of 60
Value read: 6
